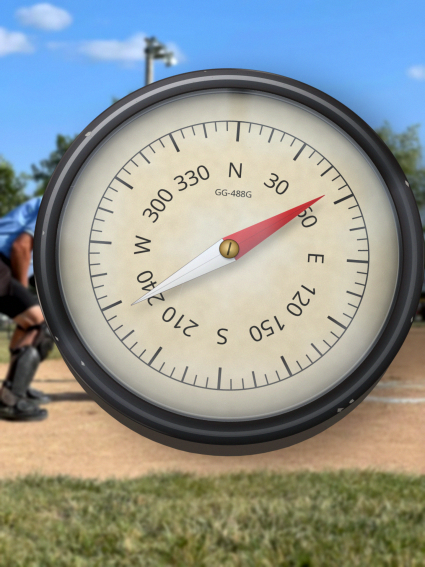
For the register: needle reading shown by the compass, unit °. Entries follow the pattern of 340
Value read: 55
